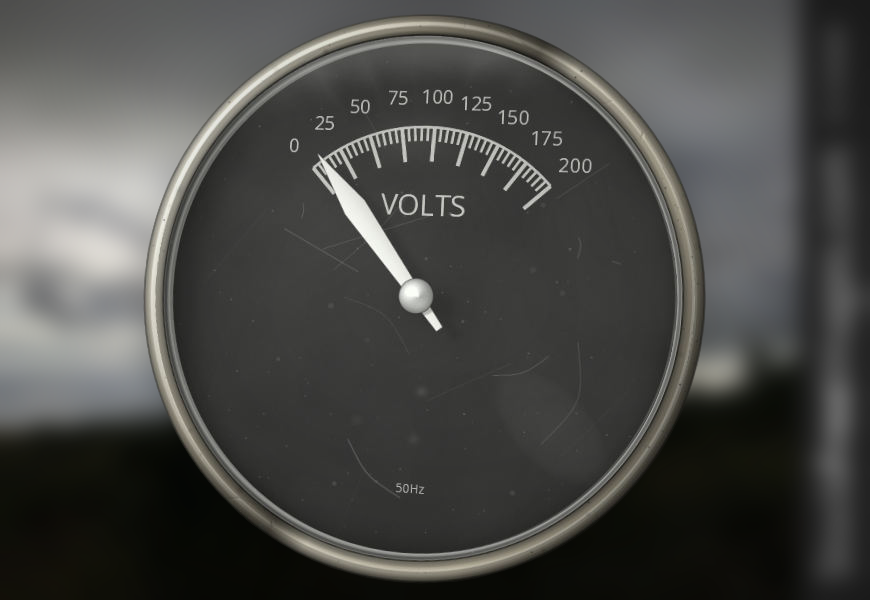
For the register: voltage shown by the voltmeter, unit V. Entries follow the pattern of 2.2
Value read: 10
